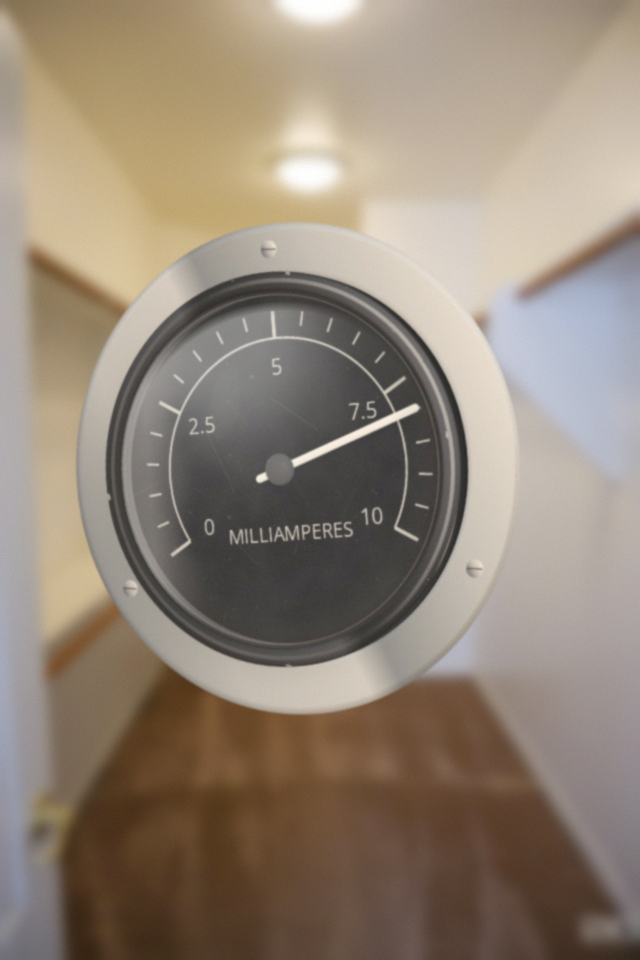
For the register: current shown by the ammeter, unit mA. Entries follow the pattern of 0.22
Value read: 8
